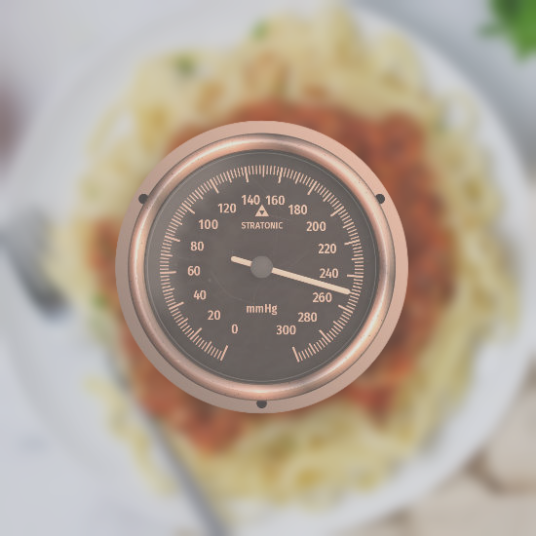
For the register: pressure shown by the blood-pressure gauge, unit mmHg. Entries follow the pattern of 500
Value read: 250
